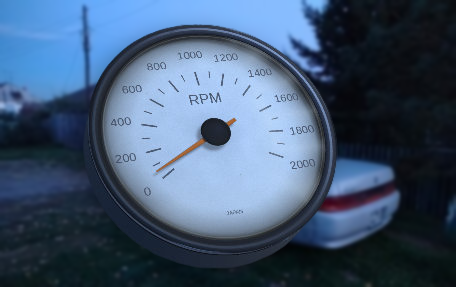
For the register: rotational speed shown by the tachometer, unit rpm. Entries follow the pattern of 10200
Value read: 50
